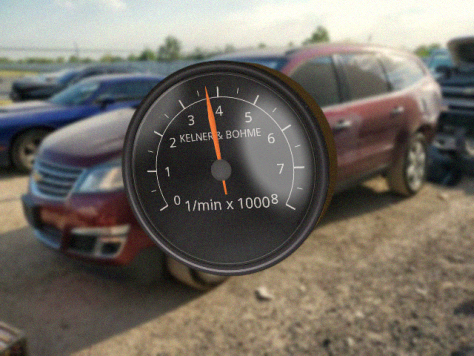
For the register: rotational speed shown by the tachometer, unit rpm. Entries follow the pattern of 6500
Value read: 3750
